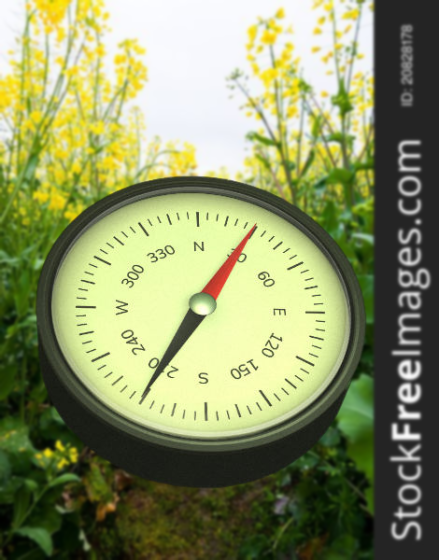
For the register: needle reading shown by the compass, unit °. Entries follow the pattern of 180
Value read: 30
